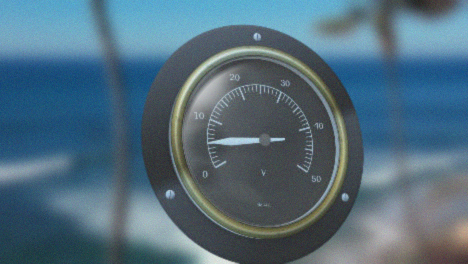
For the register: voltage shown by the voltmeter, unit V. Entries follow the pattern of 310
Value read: 5
